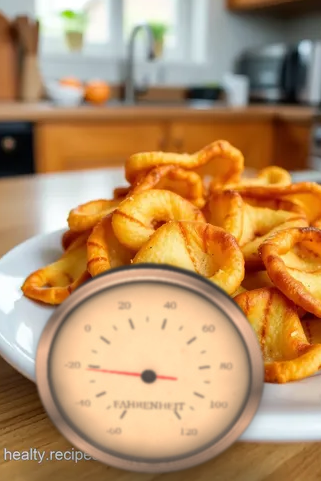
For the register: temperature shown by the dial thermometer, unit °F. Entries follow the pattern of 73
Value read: -20
